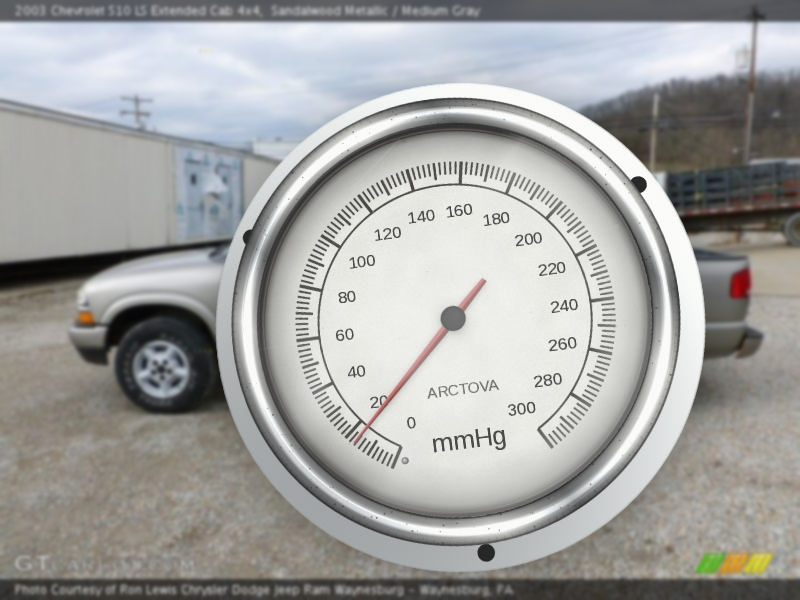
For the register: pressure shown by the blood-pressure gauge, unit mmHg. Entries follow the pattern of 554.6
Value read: 16
